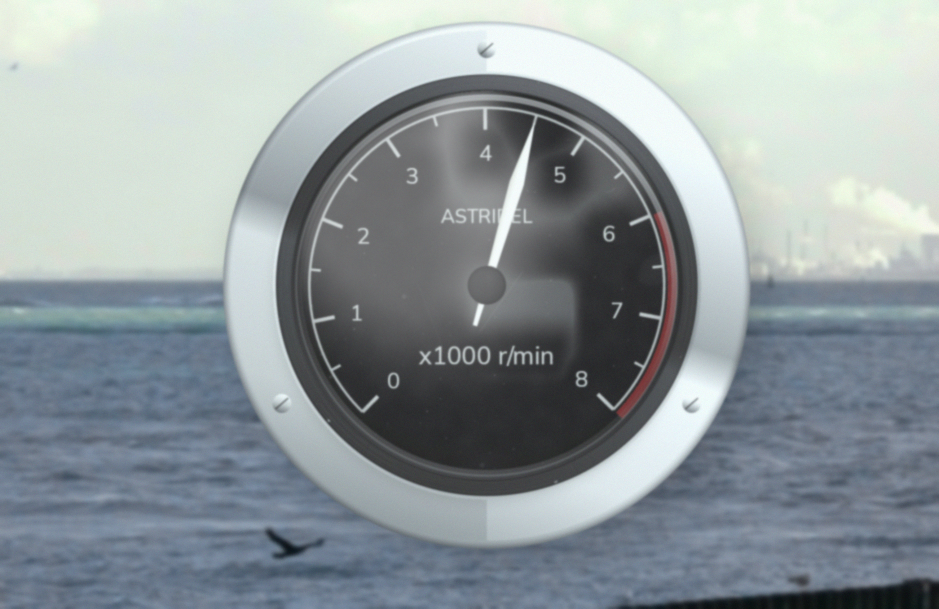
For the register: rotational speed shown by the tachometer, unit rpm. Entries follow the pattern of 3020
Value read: 4500
